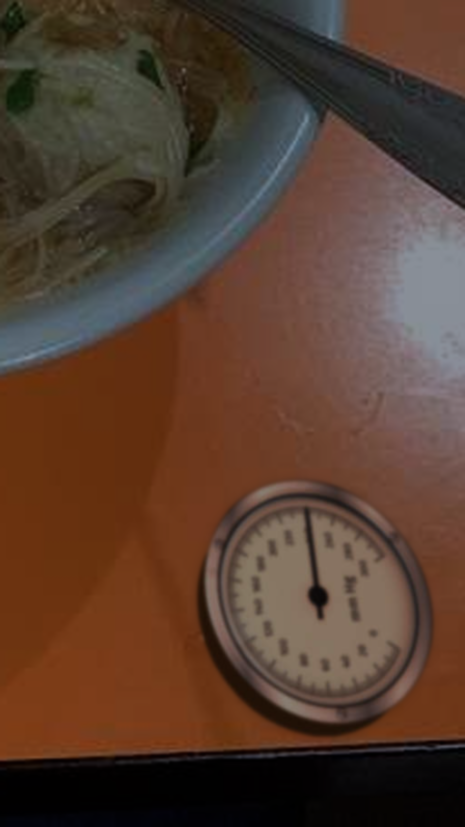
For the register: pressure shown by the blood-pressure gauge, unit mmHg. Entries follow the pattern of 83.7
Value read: 240
